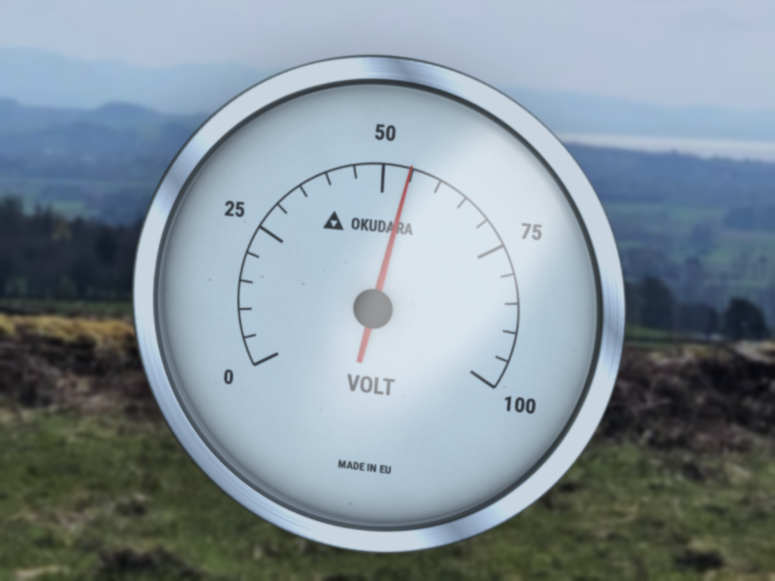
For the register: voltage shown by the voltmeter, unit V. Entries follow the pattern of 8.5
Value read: 55
